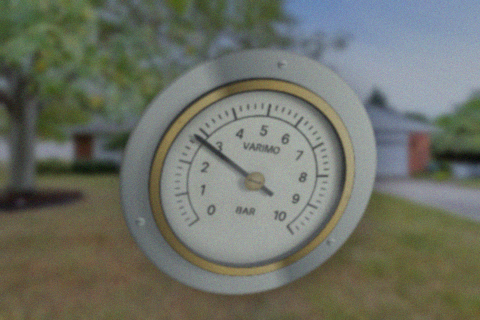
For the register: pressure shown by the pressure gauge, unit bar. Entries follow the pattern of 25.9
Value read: 2.8
